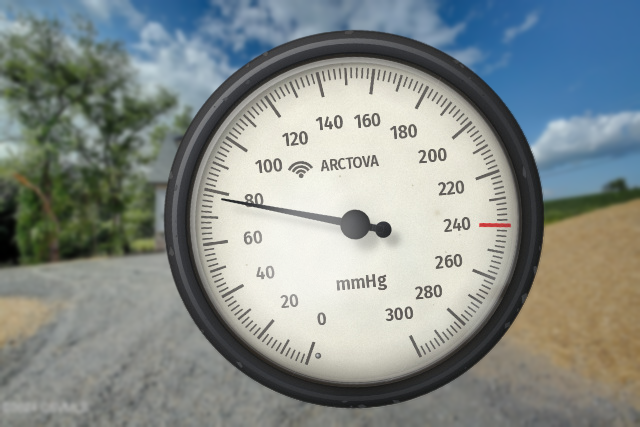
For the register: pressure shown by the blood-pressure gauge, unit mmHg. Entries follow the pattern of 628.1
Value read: 78
